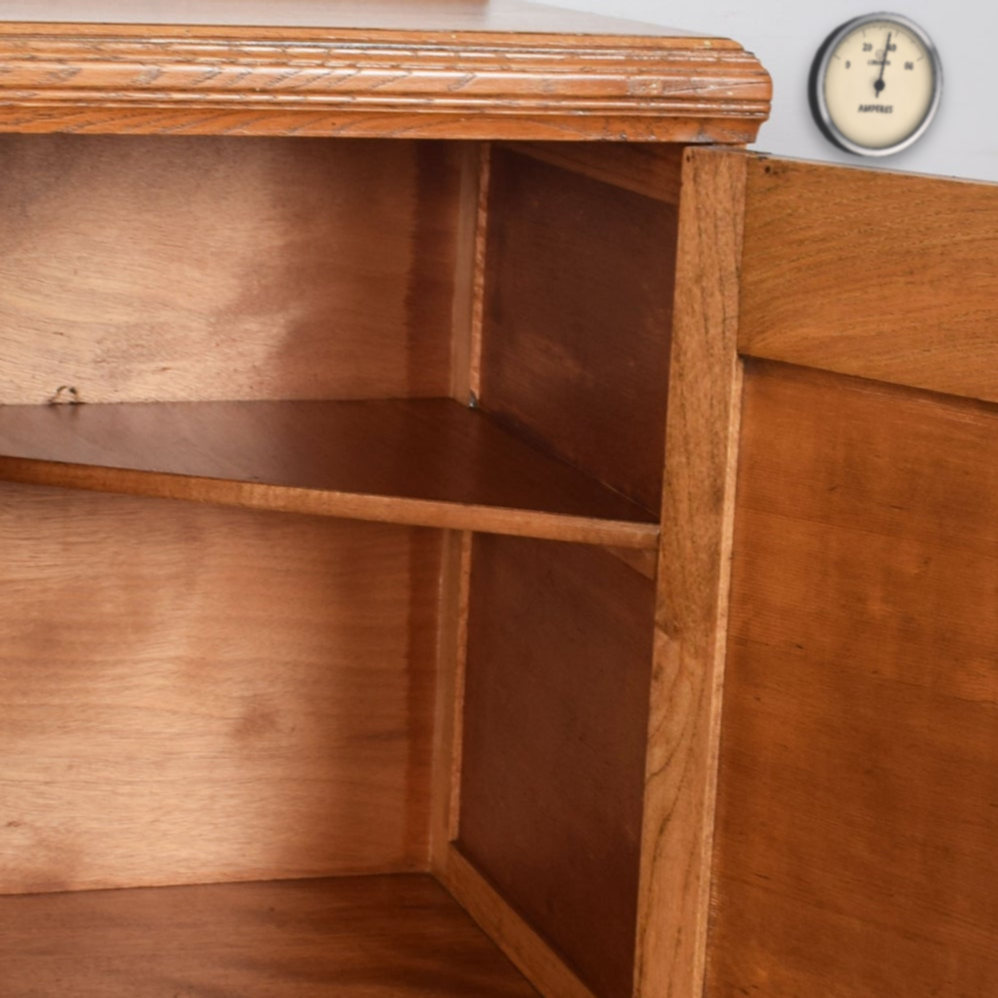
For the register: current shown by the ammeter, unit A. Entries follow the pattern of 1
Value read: 35
